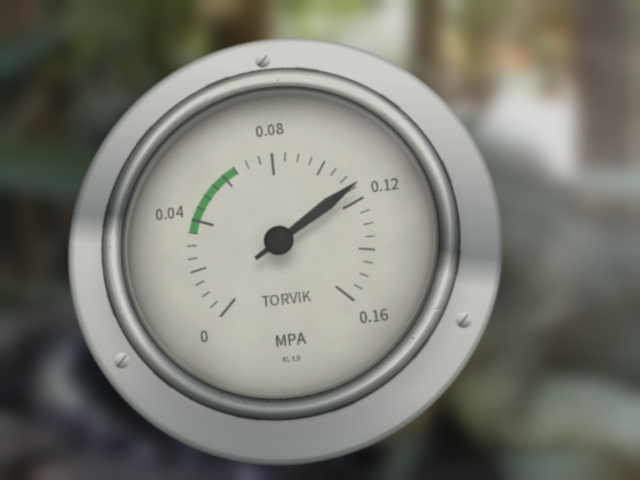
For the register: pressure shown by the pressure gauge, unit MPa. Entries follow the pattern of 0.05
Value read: 0.115
